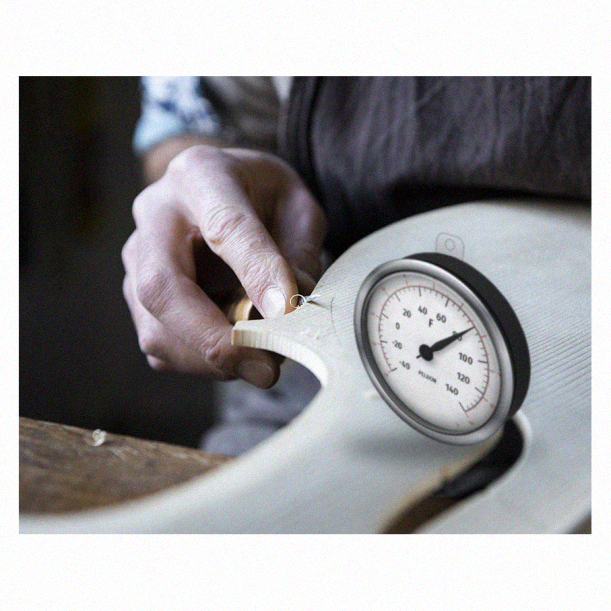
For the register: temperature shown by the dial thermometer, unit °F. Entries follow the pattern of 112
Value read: 80
